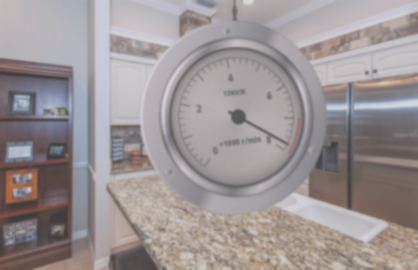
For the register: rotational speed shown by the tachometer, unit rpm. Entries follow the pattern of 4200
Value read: 7800
